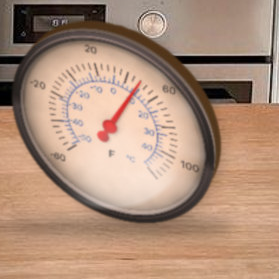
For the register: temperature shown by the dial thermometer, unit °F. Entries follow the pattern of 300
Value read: 48
